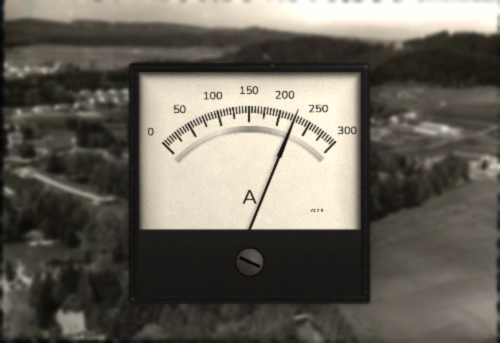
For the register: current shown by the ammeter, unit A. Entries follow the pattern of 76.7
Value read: 225
